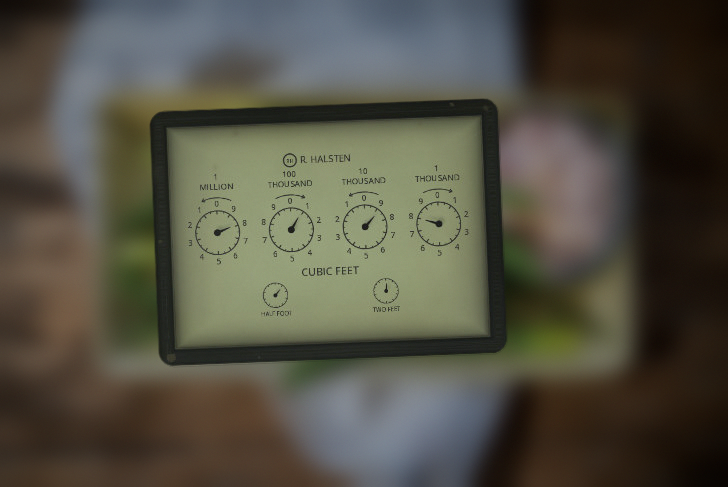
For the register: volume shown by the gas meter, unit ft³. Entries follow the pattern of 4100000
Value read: 808800
